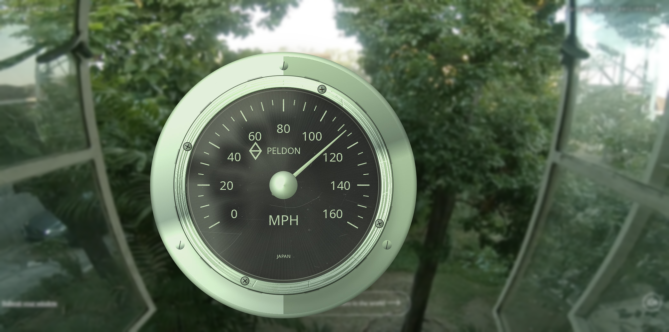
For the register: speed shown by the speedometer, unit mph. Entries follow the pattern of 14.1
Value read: 112.5
